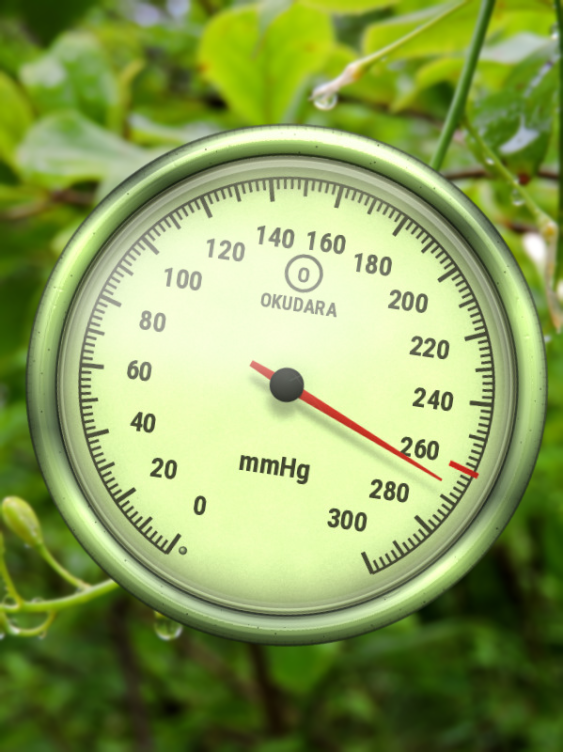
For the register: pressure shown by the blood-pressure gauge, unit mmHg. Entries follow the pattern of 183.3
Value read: 266
